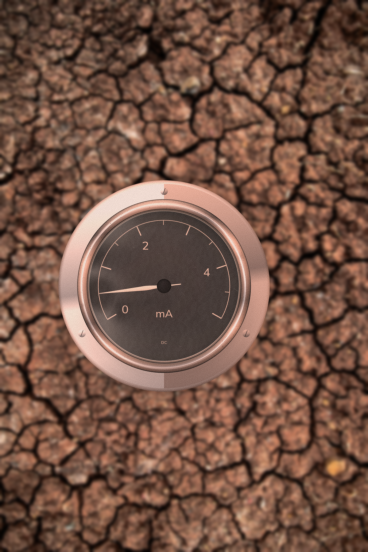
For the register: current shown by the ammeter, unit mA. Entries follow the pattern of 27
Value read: 0.5
